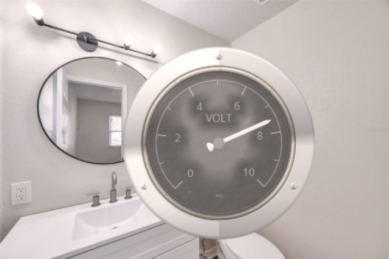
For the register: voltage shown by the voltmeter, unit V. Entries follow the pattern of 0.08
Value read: 7.5
